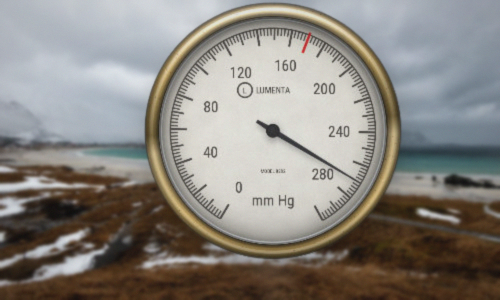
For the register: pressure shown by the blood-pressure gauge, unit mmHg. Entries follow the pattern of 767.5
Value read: 270
